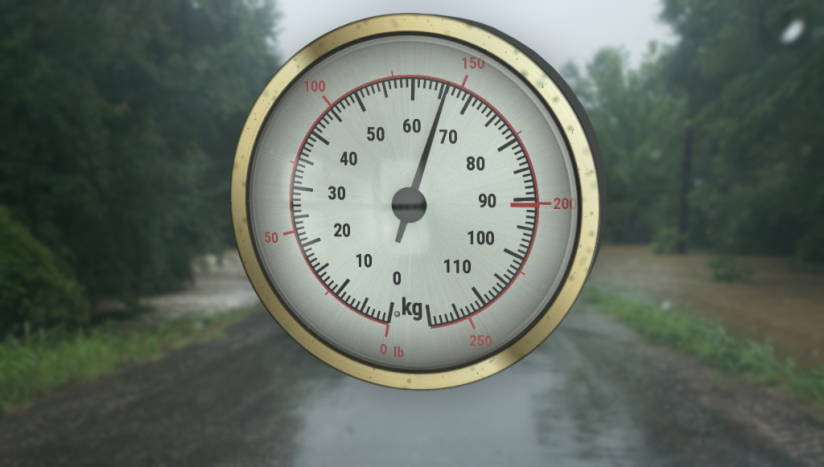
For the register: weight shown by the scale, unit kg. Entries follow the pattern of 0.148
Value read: 66
